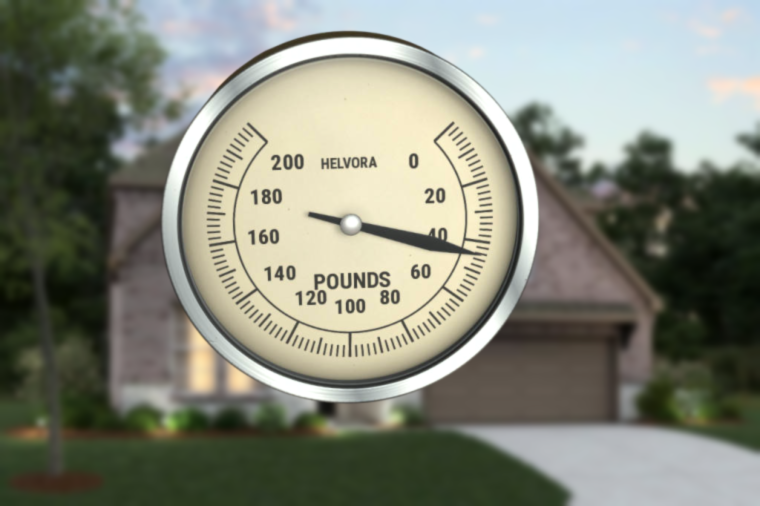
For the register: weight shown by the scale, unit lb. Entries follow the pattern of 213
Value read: 44
